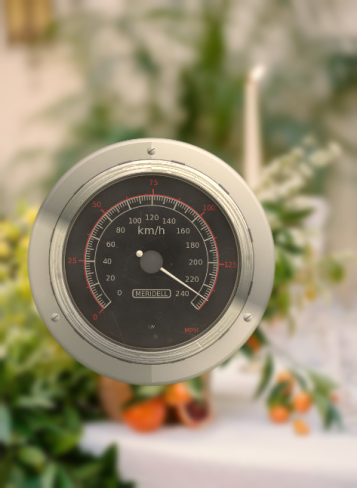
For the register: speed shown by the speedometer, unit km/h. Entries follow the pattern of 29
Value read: 230
